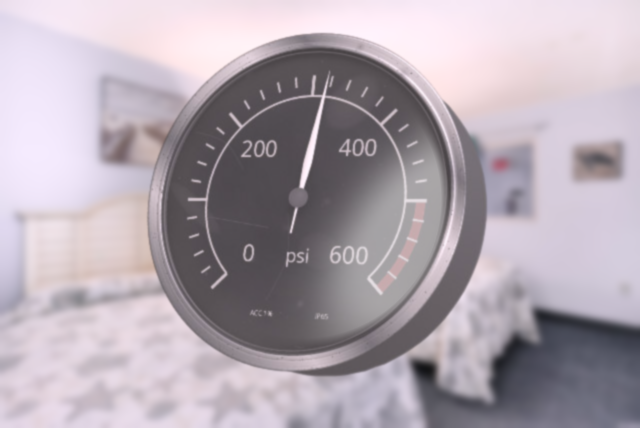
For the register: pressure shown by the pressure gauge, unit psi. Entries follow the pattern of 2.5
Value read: 320
